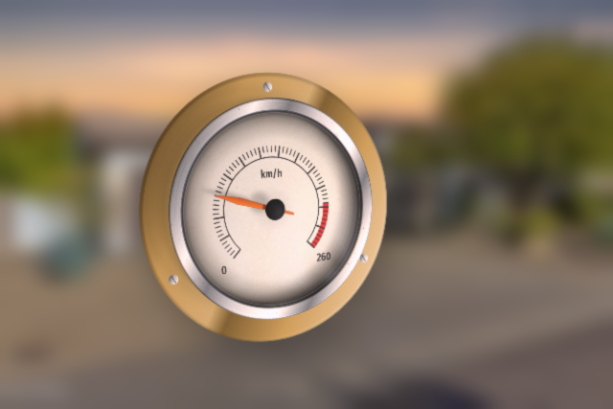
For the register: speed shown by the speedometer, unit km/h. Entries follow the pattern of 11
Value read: 60
